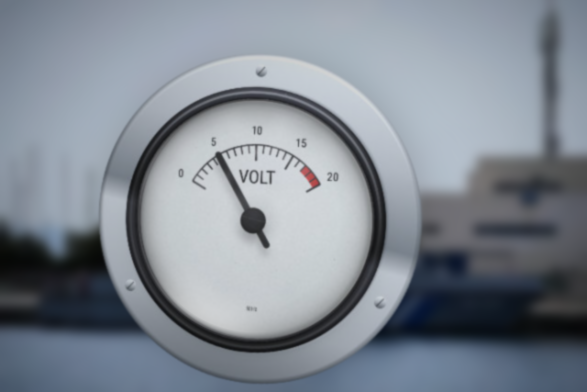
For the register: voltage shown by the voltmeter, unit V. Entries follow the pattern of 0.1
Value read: 5
